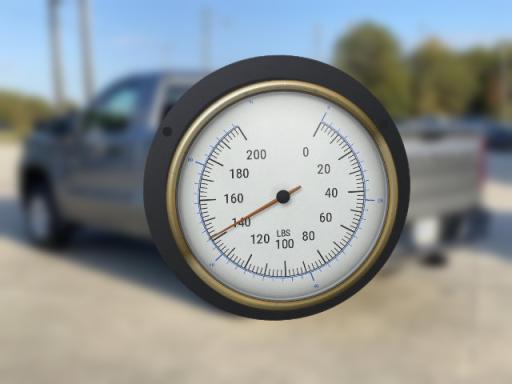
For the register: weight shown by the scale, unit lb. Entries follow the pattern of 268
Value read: 142
